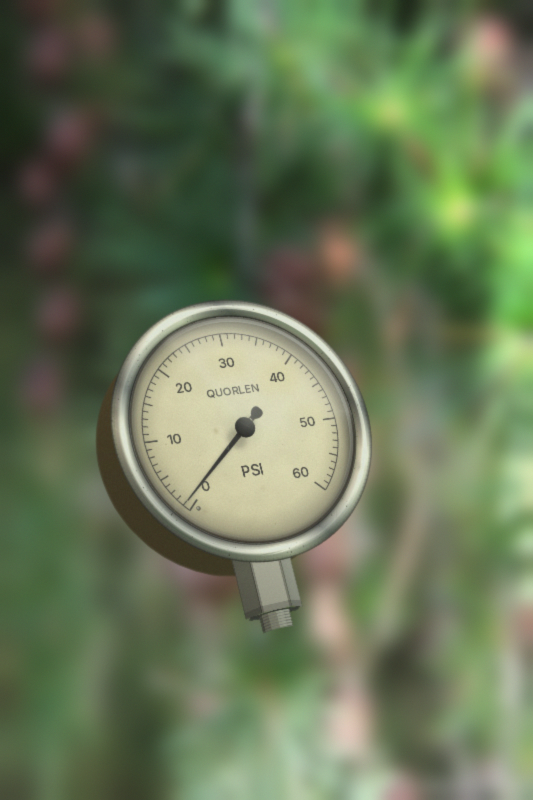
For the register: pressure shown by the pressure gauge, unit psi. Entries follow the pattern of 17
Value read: 1
